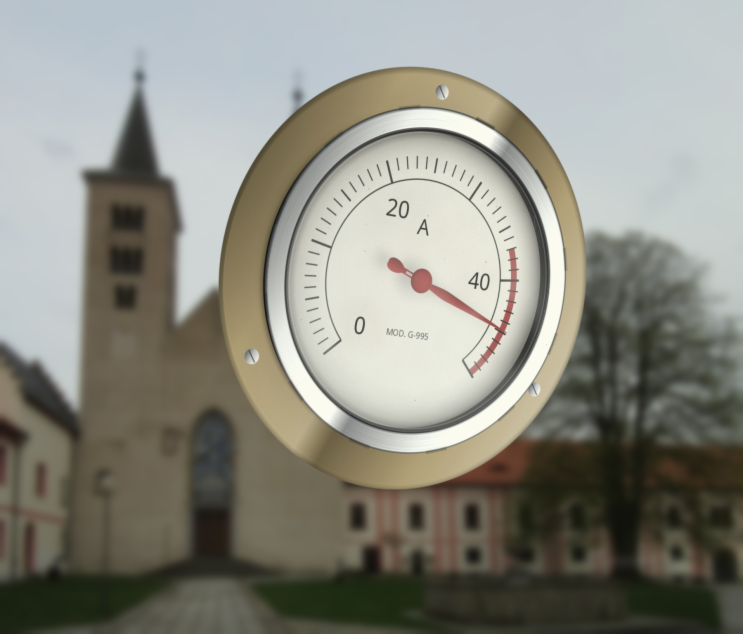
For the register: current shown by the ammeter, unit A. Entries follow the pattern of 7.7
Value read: 45
